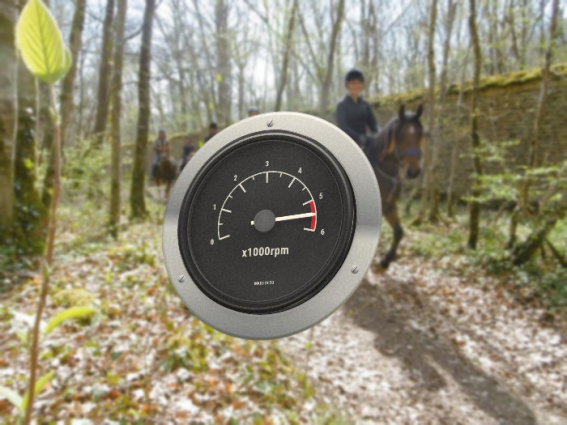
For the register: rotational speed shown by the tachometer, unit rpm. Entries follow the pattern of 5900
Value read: 5500
